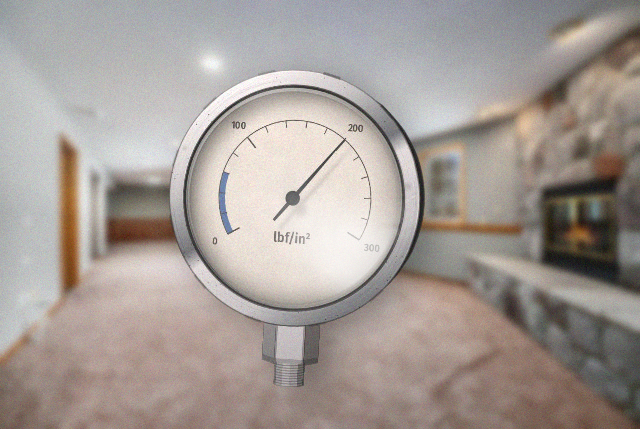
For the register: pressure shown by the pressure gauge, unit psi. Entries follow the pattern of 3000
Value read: 200
